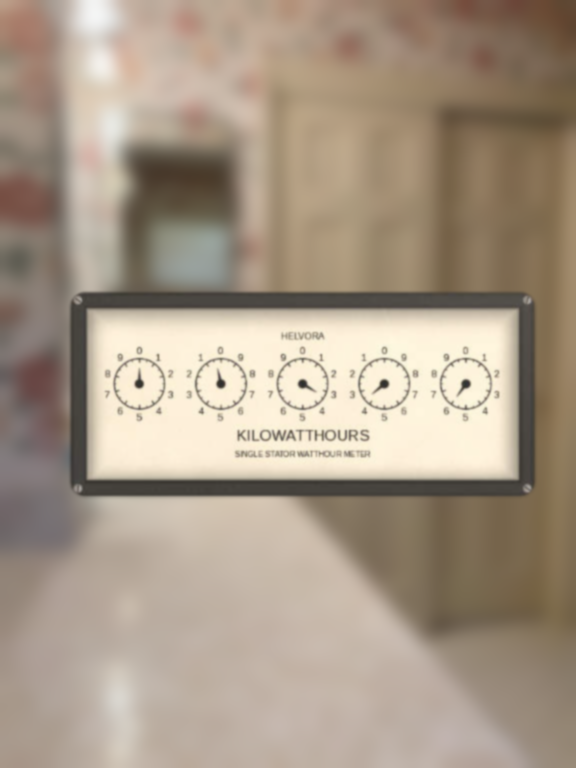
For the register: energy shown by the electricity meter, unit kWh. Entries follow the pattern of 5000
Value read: 336
